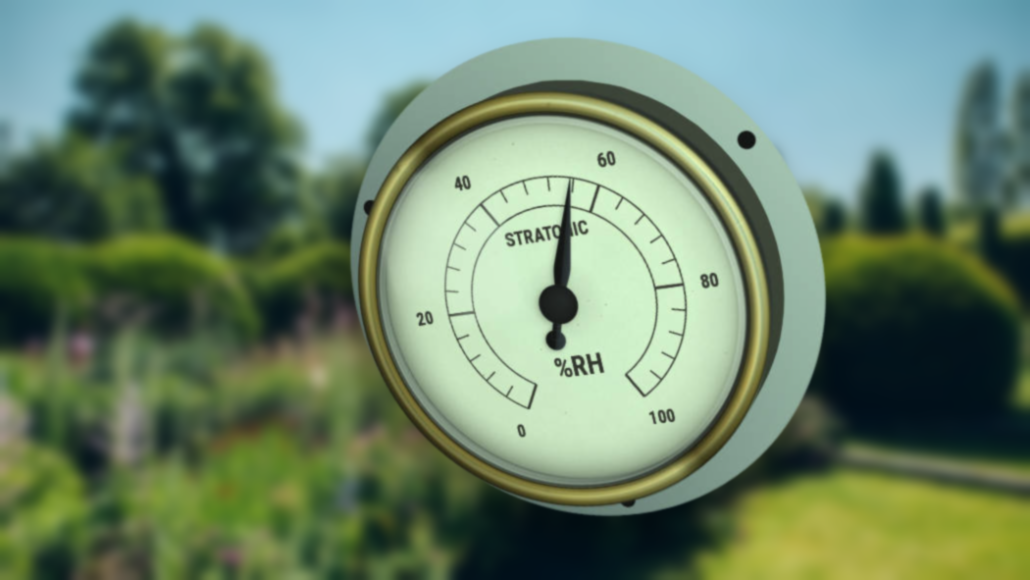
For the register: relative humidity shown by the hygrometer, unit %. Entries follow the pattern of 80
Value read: 56
